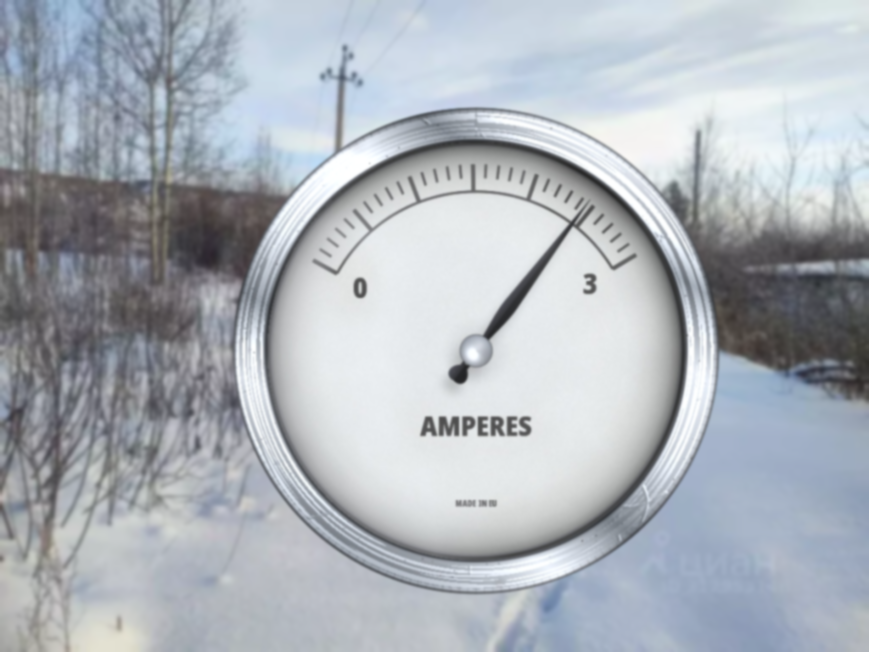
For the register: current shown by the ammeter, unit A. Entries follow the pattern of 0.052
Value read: 2.45
